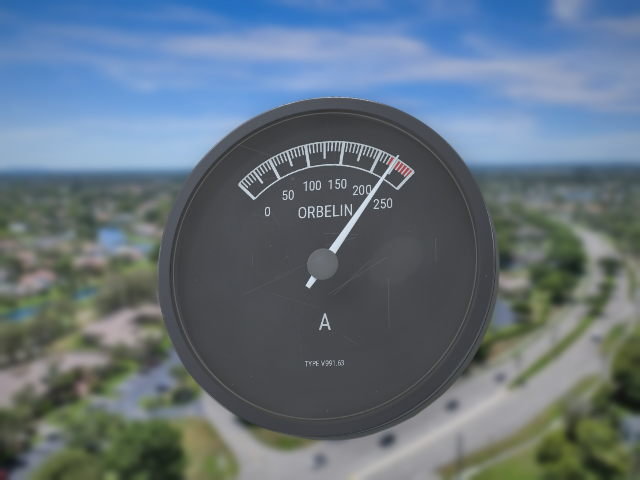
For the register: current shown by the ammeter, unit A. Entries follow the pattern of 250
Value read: 225
